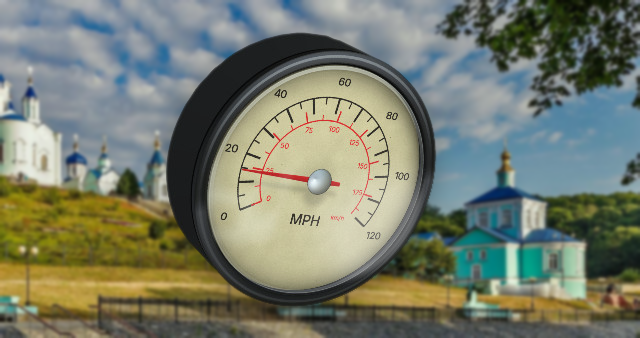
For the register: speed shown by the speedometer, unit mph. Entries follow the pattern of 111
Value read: 15
